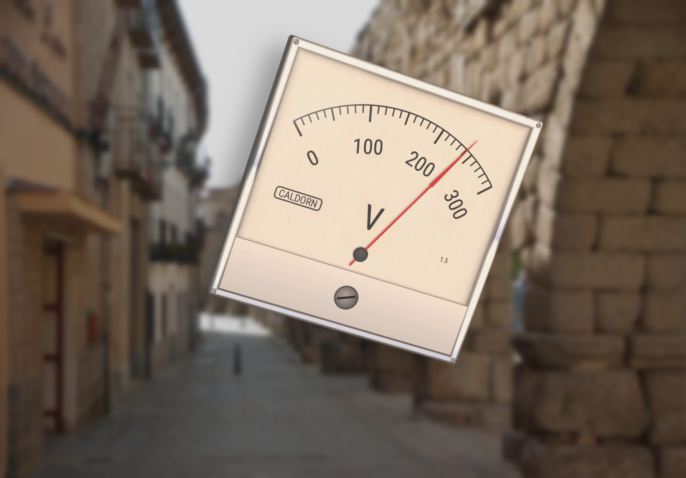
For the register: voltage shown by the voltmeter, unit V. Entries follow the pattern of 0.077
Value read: 240
